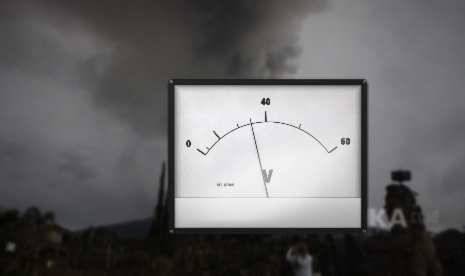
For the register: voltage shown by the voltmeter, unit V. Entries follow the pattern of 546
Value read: 35
